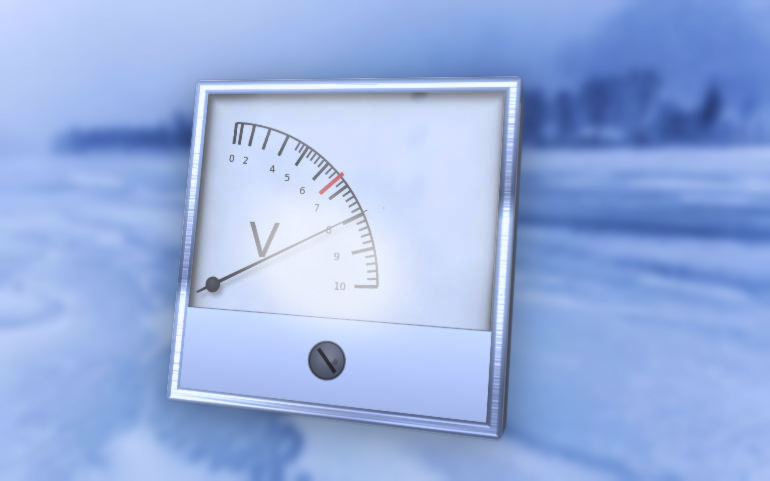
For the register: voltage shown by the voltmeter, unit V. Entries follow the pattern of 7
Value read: 8
